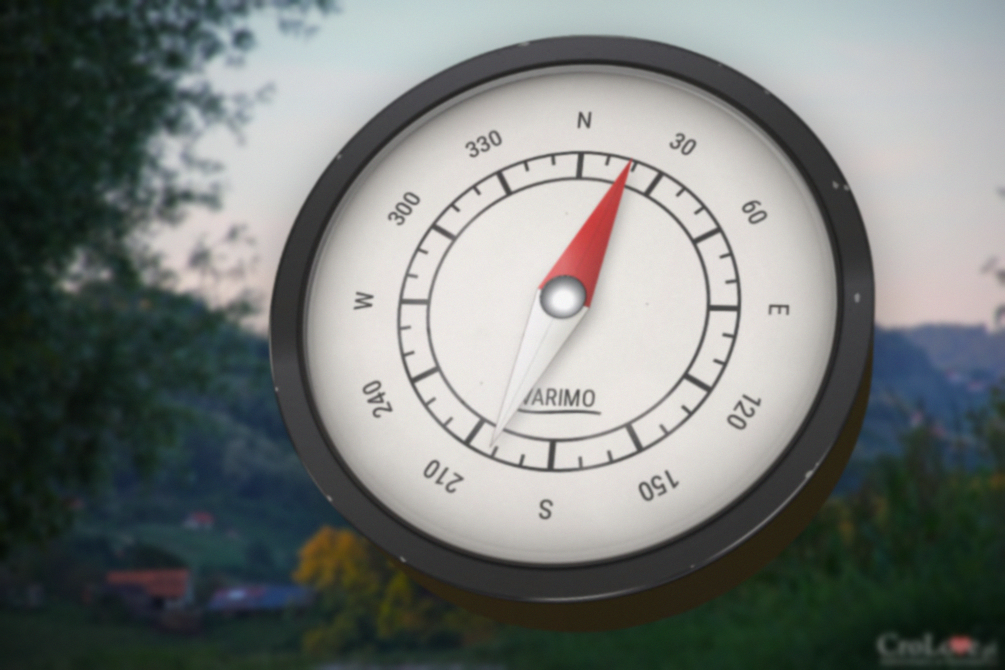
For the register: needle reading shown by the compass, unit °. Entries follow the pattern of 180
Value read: 20
